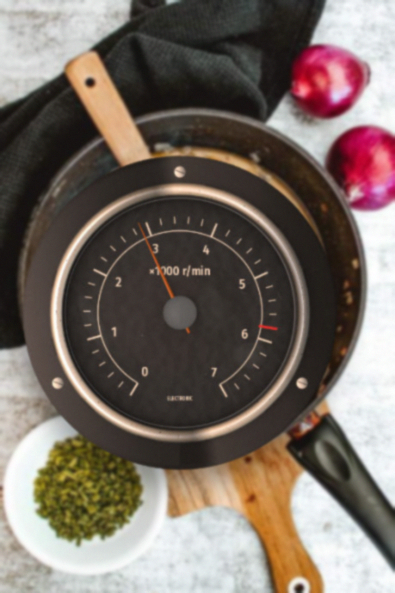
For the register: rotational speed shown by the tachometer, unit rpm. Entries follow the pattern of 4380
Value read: 2900
